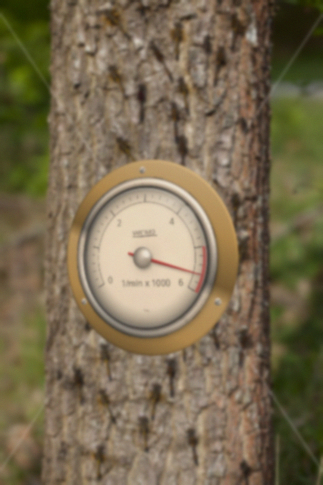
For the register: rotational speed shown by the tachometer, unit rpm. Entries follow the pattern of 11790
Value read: 5600
